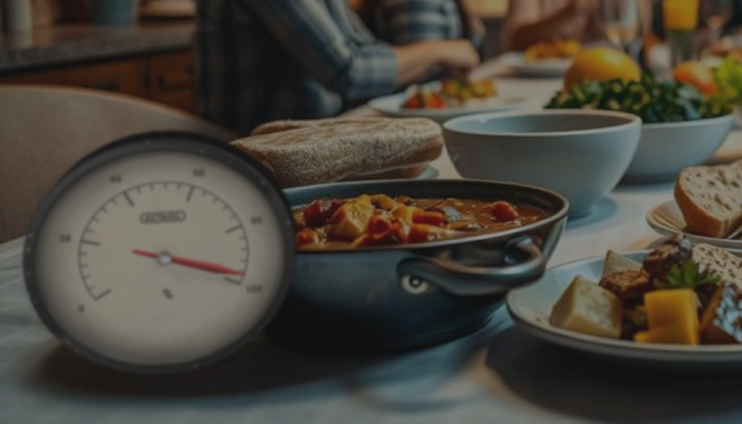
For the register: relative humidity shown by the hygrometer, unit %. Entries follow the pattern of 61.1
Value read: 96
